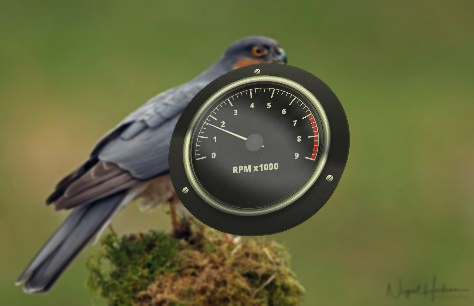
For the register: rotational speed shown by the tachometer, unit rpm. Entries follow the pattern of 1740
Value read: 1600
